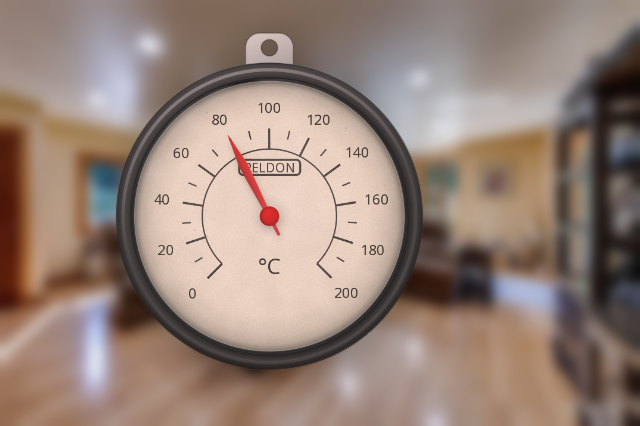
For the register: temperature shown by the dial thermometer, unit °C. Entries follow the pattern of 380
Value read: 80
